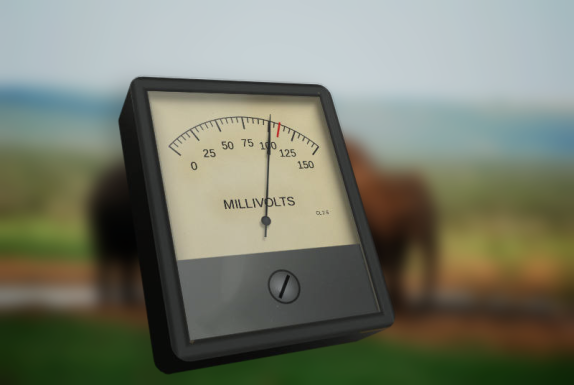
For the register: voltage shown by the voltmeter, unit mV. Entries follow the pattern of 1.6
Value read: 100
